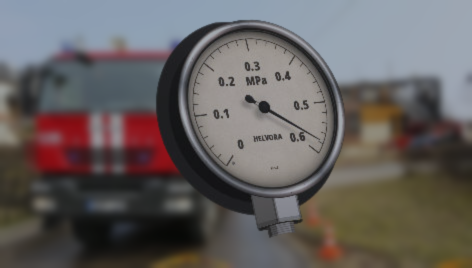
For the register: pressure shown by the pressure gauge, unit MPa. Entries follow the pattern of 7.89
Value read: 0.58
